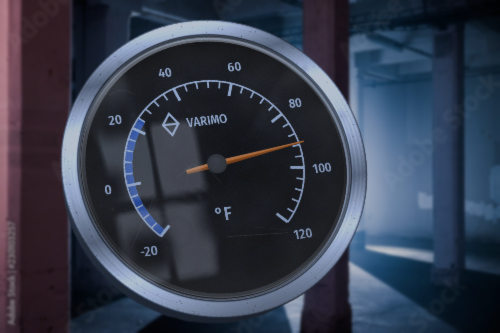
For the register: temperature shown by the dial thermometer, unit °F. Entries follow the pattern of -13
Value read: 92
